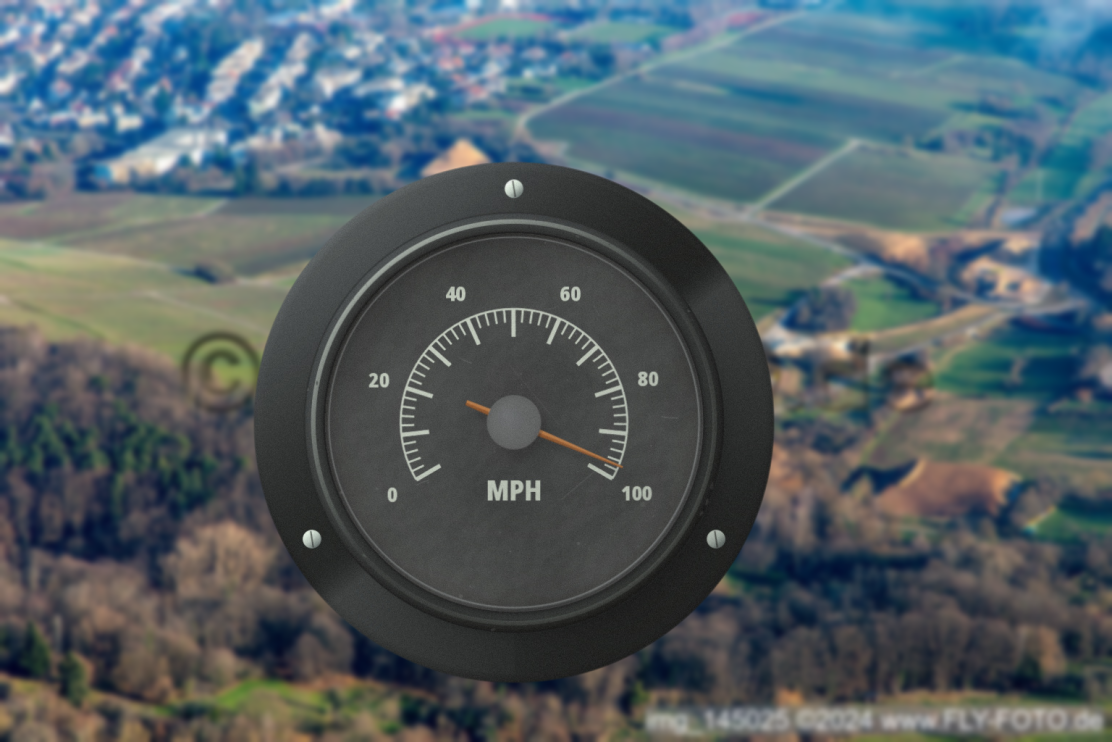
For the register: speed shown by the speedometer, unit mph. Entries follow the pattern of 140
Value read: 97
